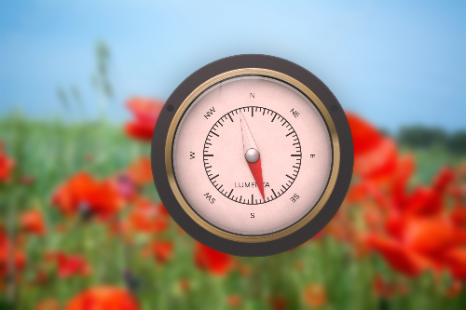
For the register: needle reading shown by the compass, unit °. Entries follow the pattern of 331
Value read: 165
